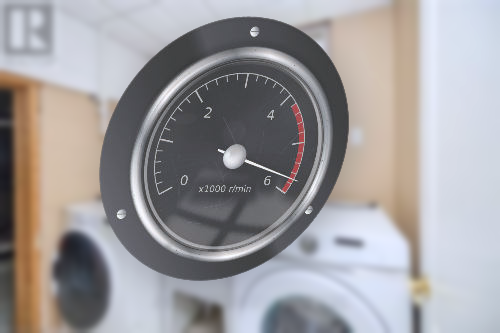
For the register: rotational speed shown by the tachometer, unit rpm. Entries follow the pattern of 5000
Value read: 5700
